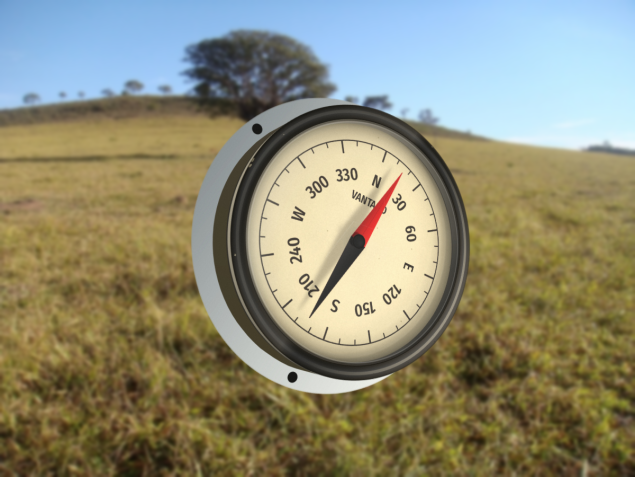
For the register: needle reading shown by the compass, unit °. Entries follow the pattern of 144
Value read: 15
